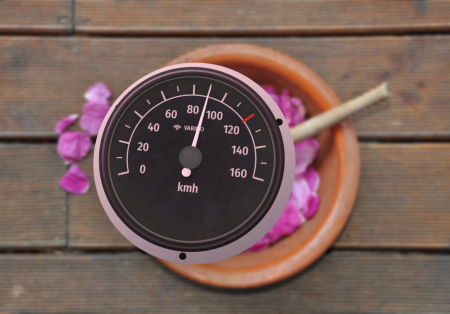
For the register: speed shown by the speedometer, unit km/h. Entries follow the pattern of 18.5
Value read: 90
